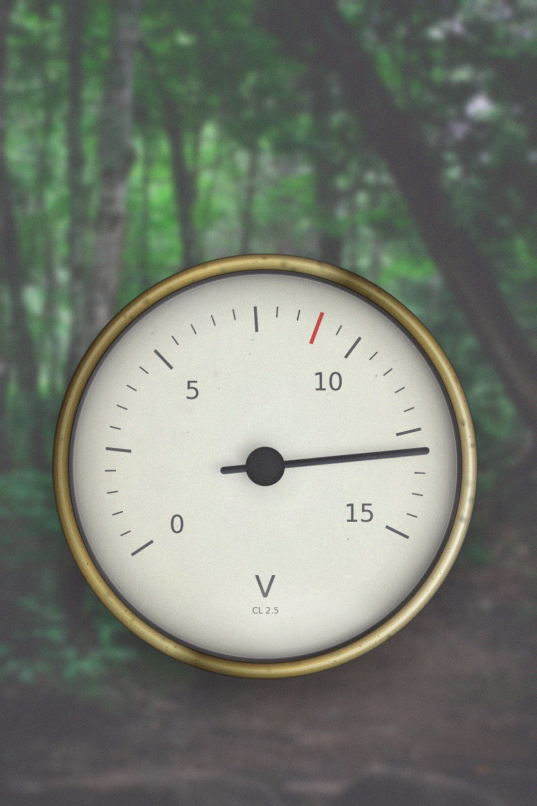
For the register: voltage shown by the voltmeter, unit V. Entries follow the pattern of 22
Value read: 13
